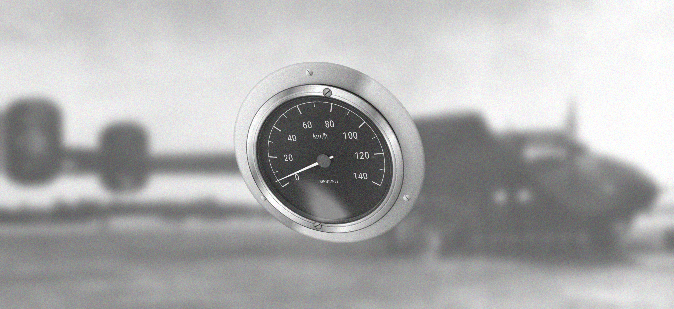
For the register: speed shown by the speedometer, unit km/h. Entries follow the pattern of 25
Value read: 5
